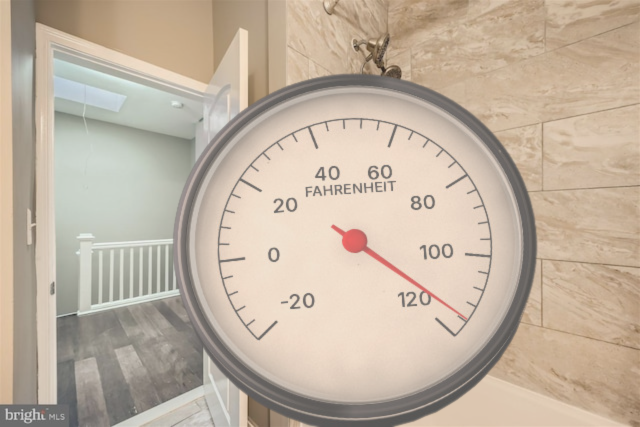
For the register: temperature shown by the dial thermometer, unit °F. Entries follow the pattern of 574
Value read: 116
